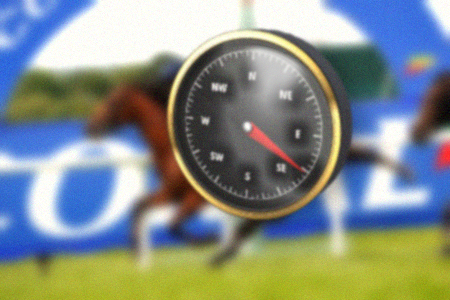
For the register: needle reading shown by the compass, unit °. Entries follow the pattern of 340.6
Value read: 120
